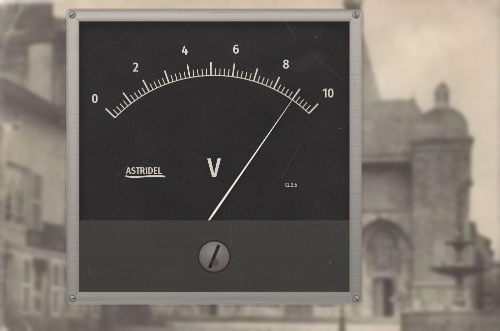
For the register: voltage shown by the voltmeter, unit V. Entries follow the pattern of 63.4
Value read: 9
